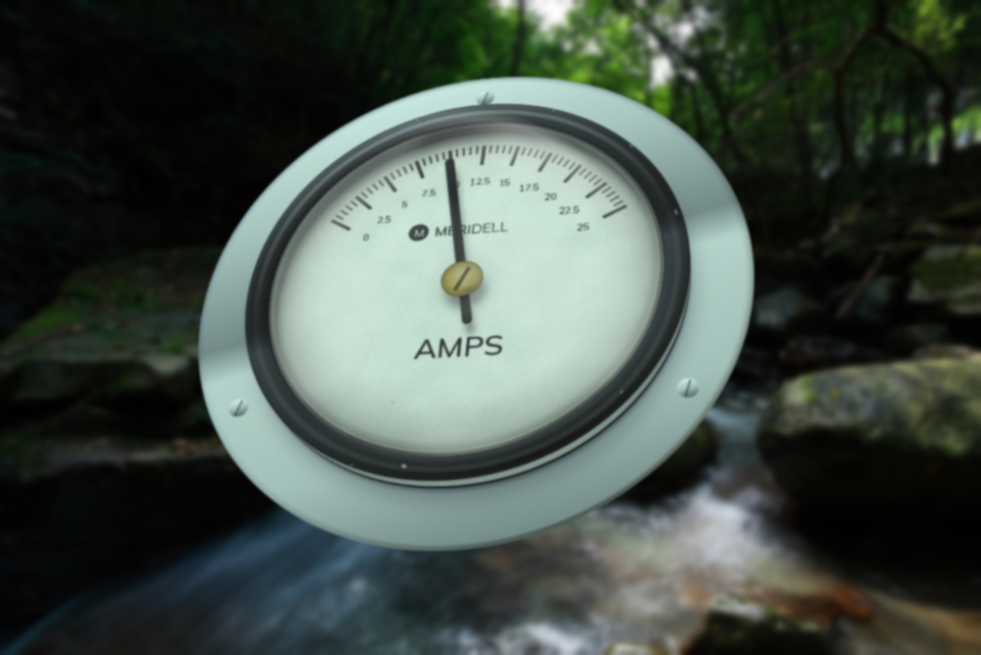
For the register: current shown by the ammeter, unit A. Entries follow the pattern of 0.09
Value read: 10
